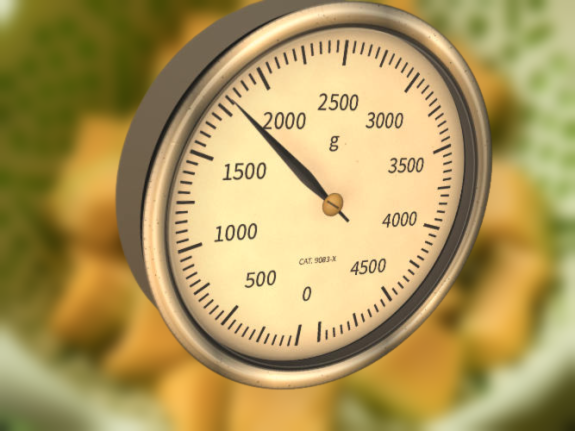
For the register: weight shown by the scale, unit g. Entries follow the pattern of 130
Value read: 1800
